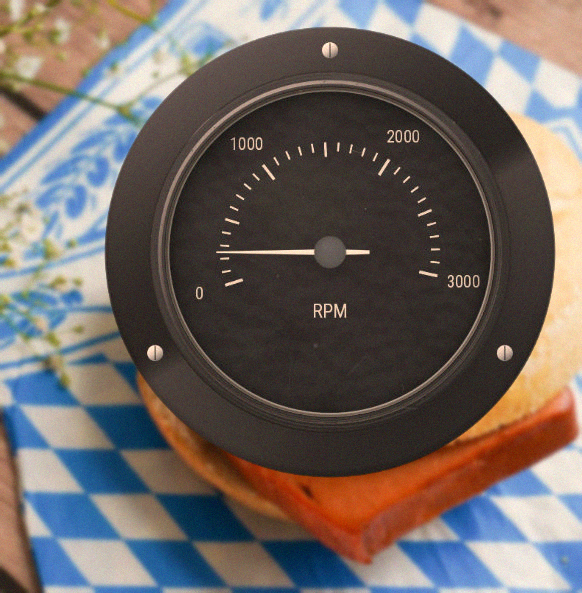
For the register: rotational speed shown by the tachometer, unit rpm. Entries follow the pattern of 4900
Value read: 250
